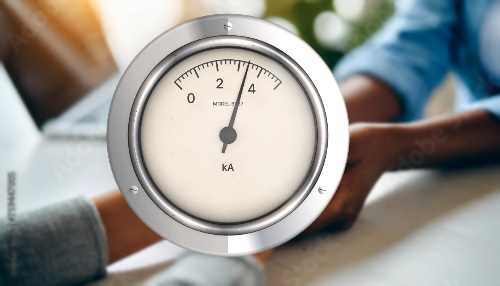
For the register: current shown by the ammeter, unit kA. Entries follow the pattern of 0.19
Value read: 3.4
